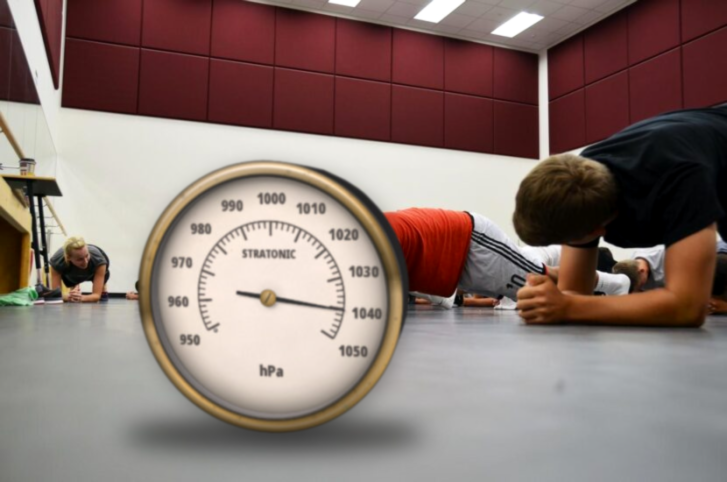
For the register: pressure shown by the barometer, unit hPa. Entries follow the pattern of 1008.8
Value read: 1040
